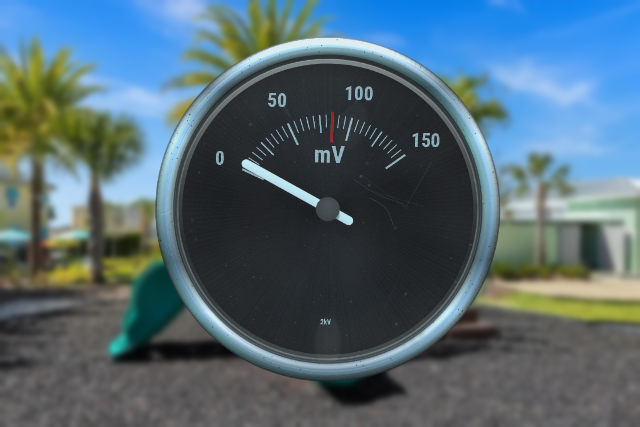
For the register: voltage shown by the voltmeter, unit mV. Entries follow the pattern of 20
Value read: 5
